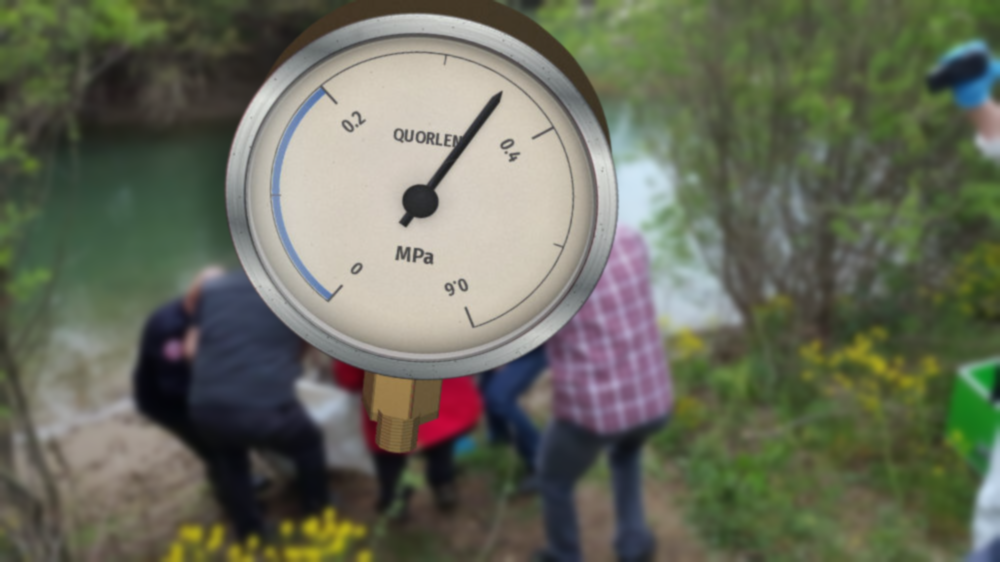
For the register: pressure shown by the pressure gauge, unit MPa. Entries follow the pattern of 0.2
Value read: 0.35
